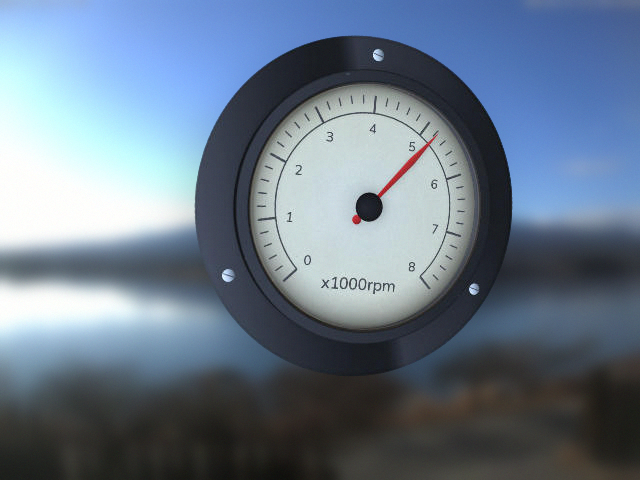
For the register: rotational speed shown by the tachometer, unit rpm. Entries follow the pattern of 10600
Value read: 5200
